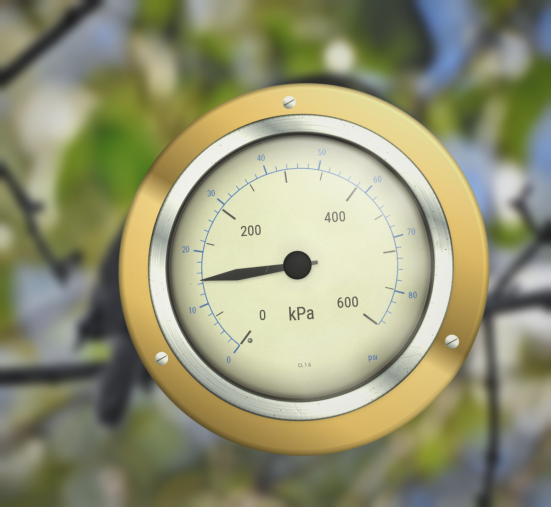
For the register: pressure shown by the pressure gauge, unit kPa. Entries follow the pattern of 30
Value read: 100
